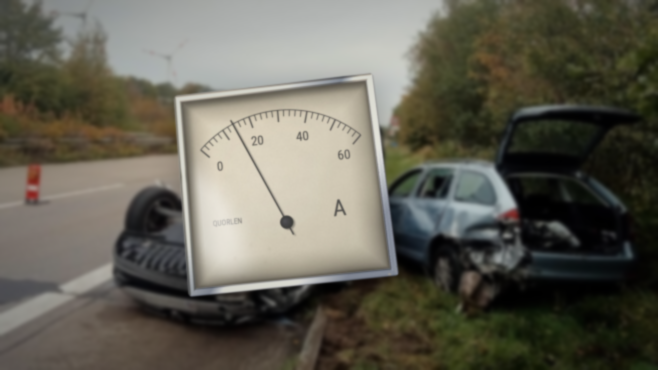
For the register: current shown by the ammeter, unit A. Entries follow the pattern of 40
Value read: 14
